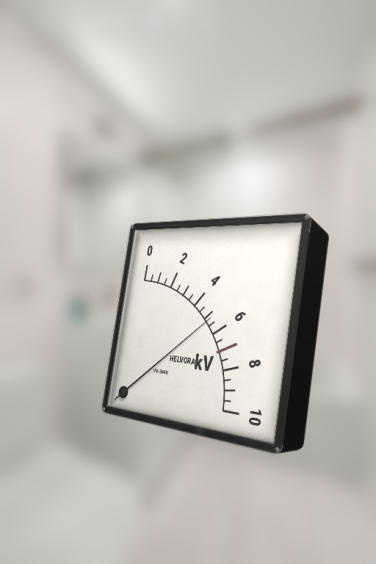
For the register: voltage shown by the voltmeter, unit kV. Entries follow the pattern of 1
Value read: 5.25
